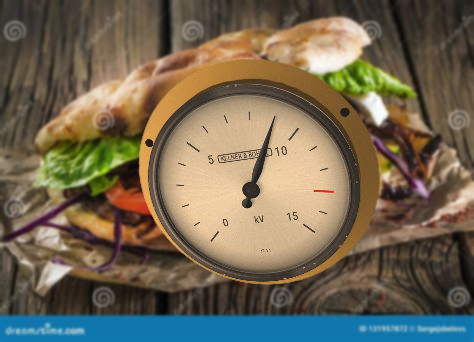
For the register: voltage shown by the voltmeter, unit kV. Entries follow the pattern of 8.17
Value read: 9
